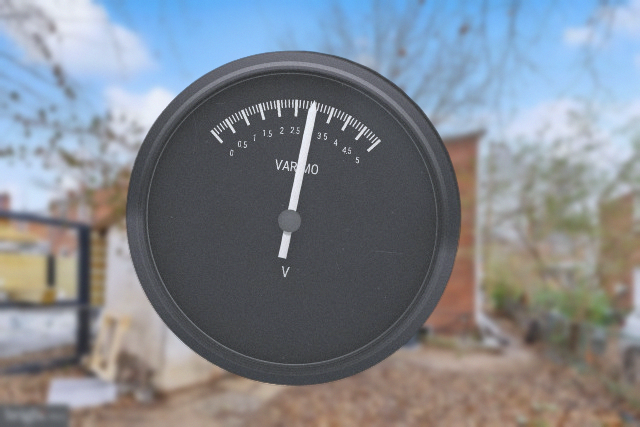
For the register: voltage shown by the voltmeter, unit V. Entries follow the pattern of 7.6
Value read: 3
